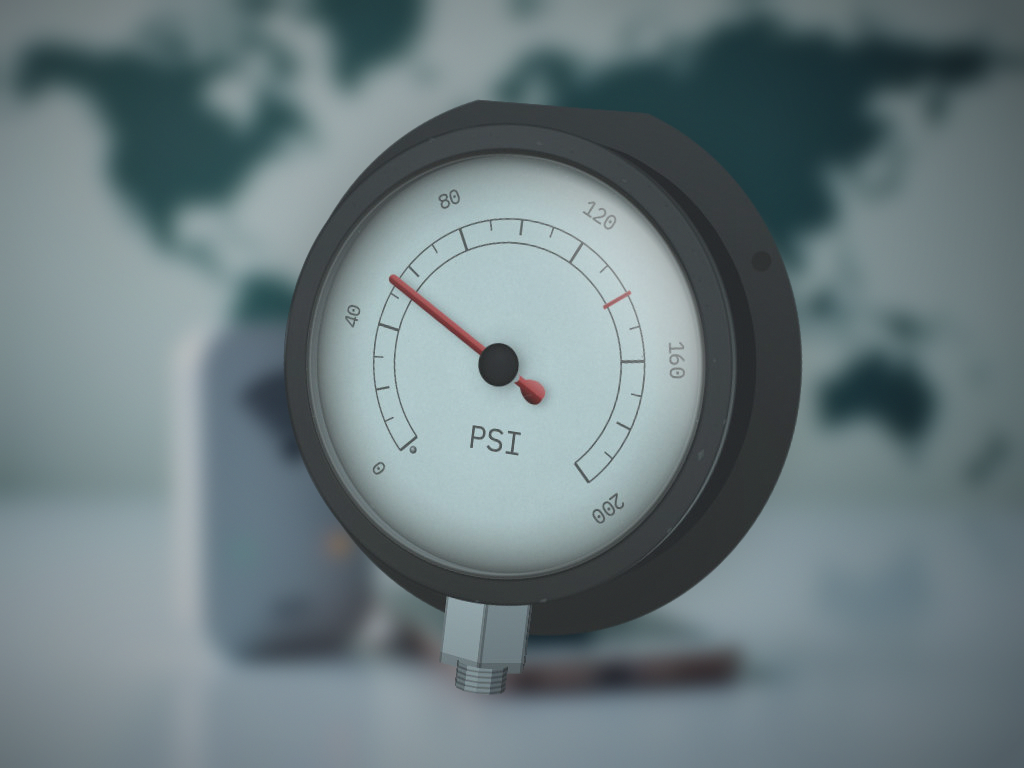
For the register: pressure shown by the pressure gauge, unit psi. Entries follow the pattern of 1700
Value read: 55
